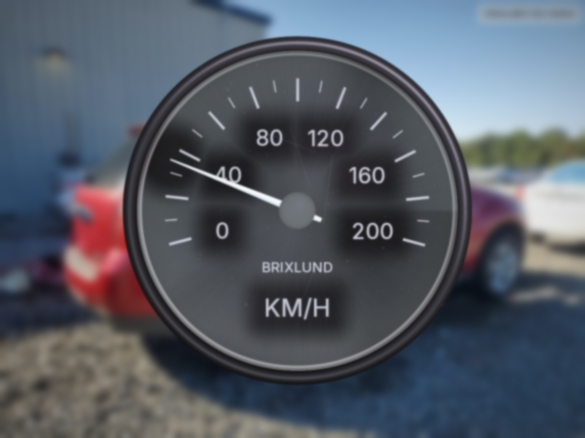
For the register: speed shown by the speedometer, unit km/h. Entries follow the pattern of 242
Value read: 35
